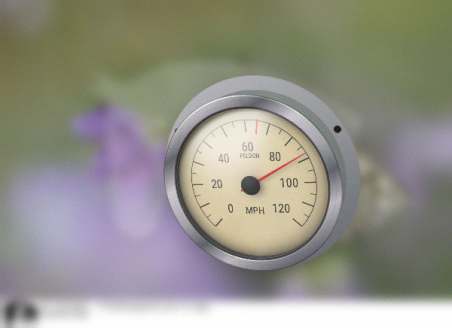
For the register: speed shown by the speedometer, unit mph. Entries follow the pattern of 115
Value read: 87.5
